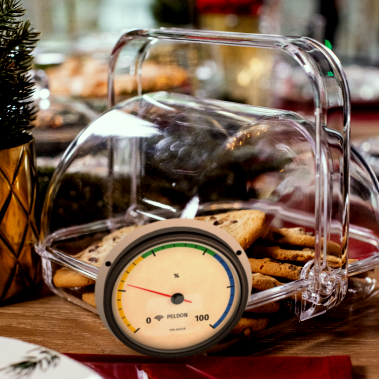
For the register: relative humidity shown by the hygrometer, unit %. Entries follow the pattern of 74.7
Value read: 24
